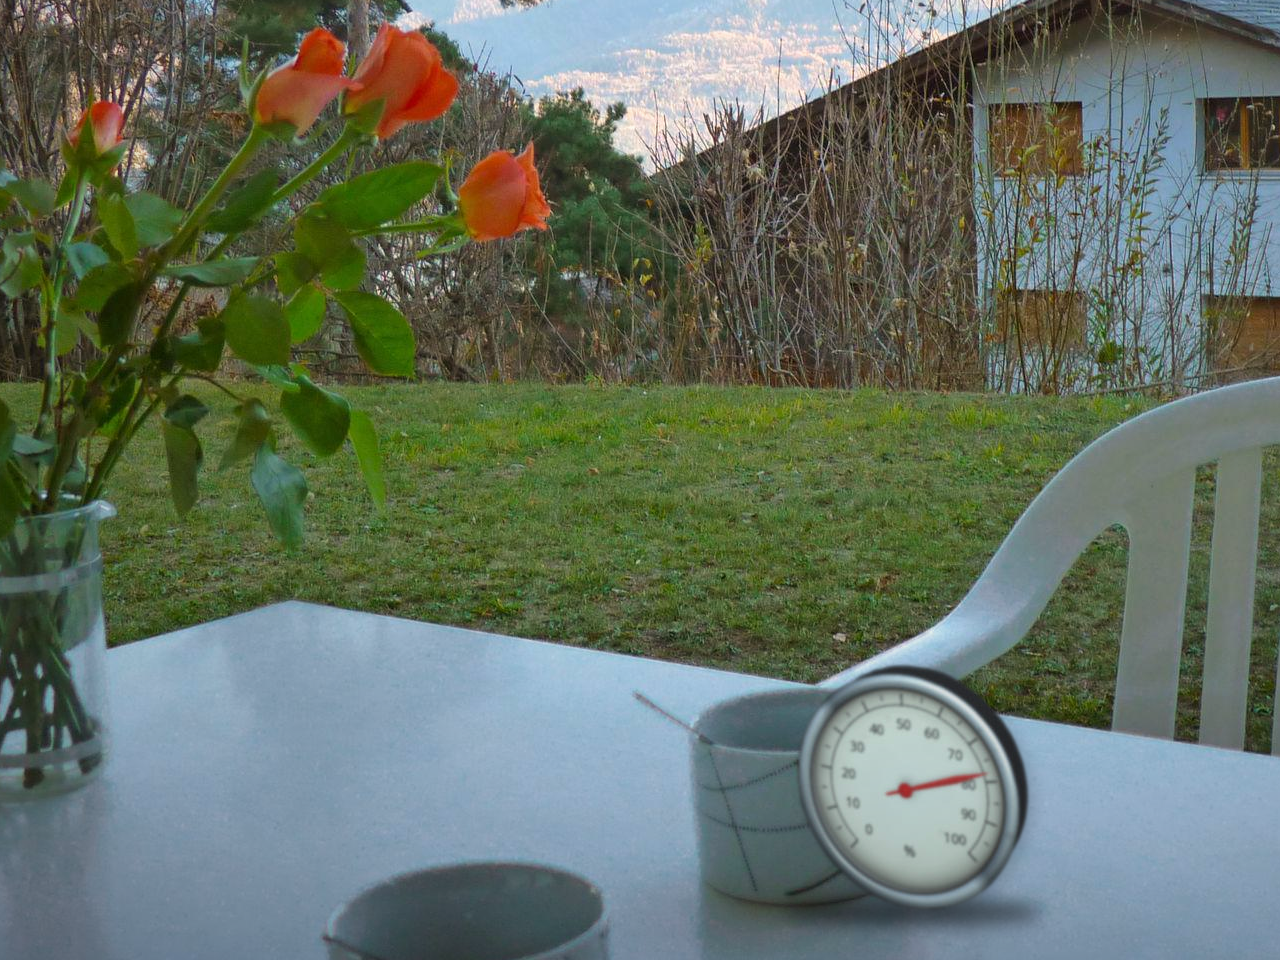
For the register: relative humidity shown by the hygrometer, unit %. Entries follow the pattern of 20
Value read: 77.5
